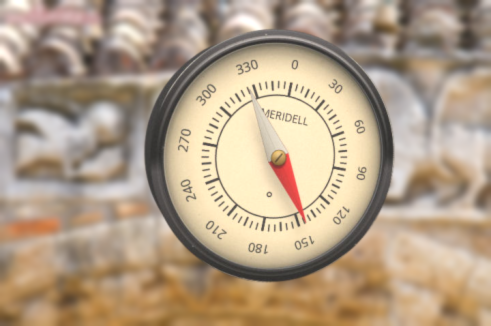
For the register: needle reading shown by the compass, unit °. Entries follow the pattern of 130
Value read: 145
